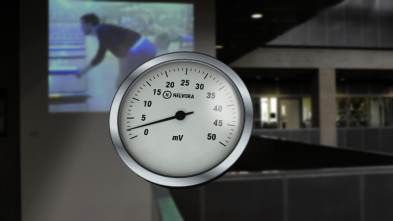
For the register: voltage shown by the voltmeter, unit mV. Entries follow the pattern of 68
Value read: 2
